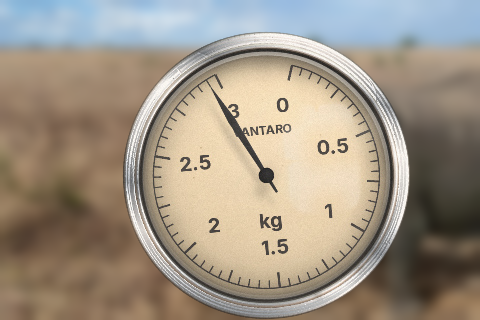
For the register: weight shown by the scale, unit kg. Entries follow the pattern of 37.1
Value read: 2.95
